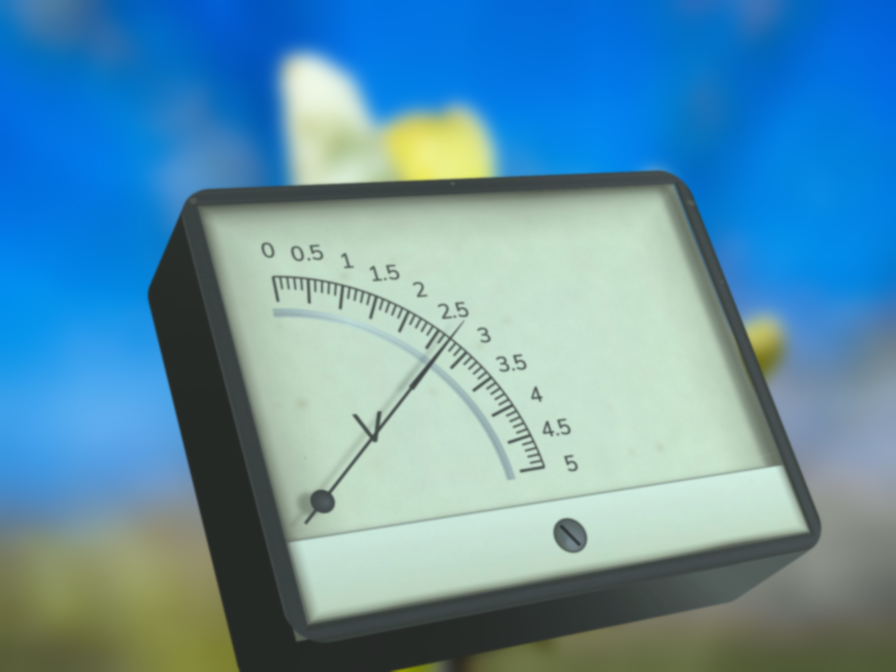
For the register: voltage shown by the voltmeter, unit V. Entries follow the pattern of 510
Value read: 2.7
